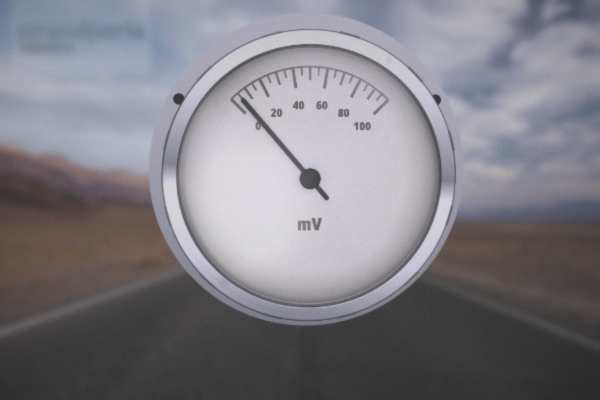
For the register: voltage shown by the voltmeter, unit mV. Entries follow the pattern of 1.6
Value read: 5
